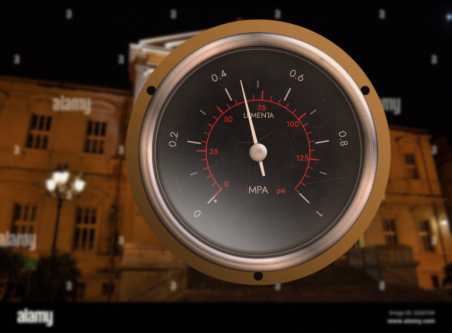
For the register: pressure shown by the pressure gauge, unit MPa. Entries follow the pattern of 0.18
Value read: 0.45
